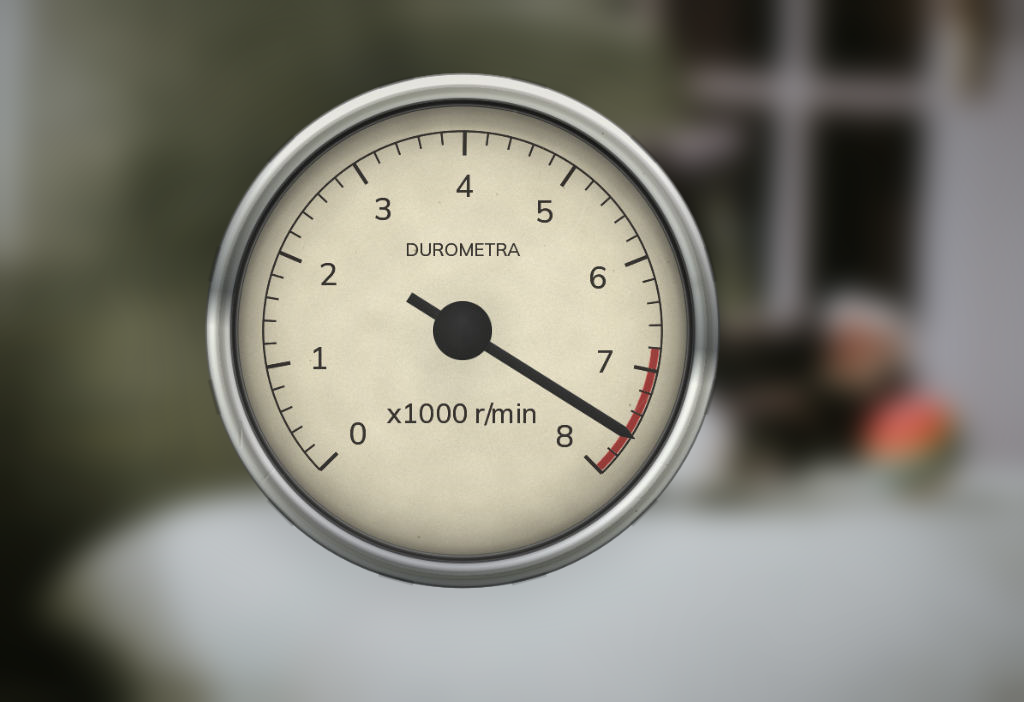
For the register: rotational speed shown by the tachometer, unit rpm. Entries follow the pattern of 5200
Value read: 7600
